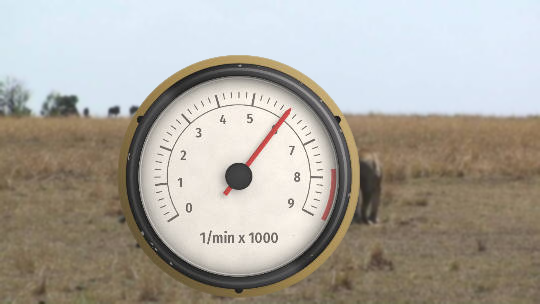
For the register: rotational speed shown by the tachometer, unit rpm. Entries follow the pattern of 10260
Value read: 6000
